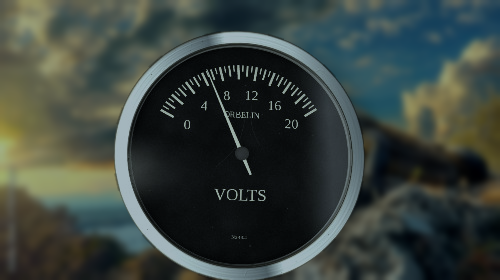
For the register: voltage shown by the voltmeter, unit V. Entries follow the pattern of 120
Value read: 6.5
